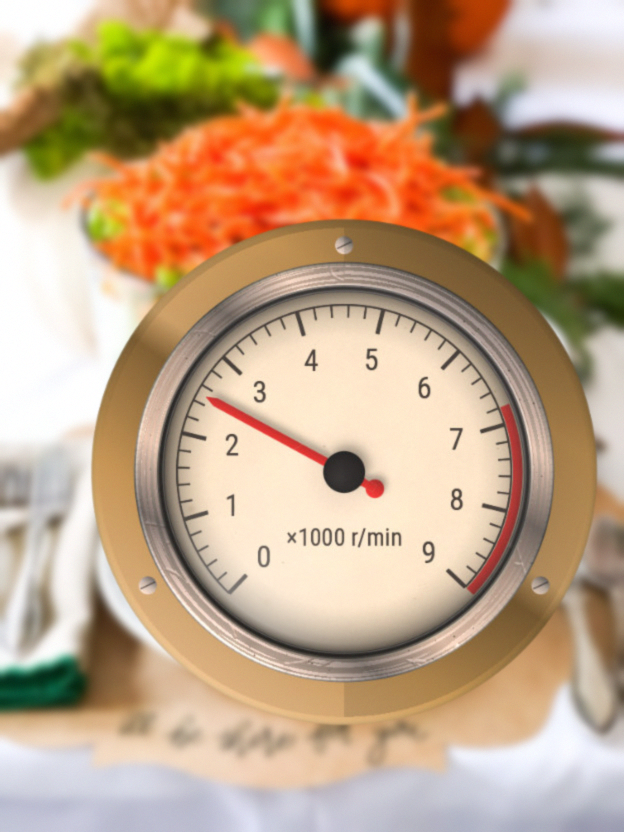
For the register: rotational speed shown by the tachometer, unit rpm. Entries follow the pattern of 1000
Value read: 2500
